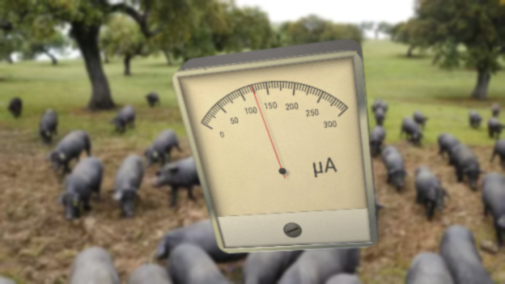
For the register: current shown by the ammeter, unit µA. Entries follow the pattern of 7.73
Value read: 125
